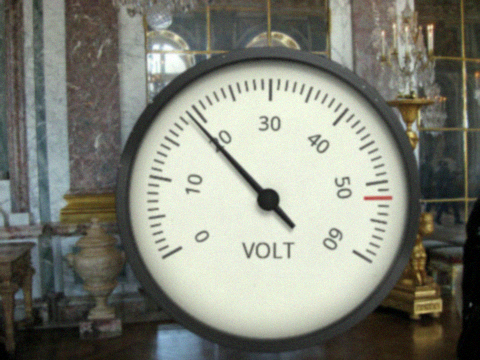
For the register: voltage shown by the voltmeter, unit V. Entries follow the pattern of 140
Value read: 19
